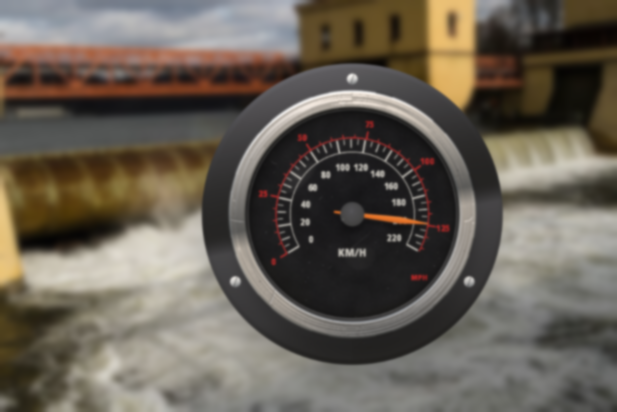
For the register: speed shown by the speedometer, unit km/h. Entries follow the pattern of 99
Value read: 200
